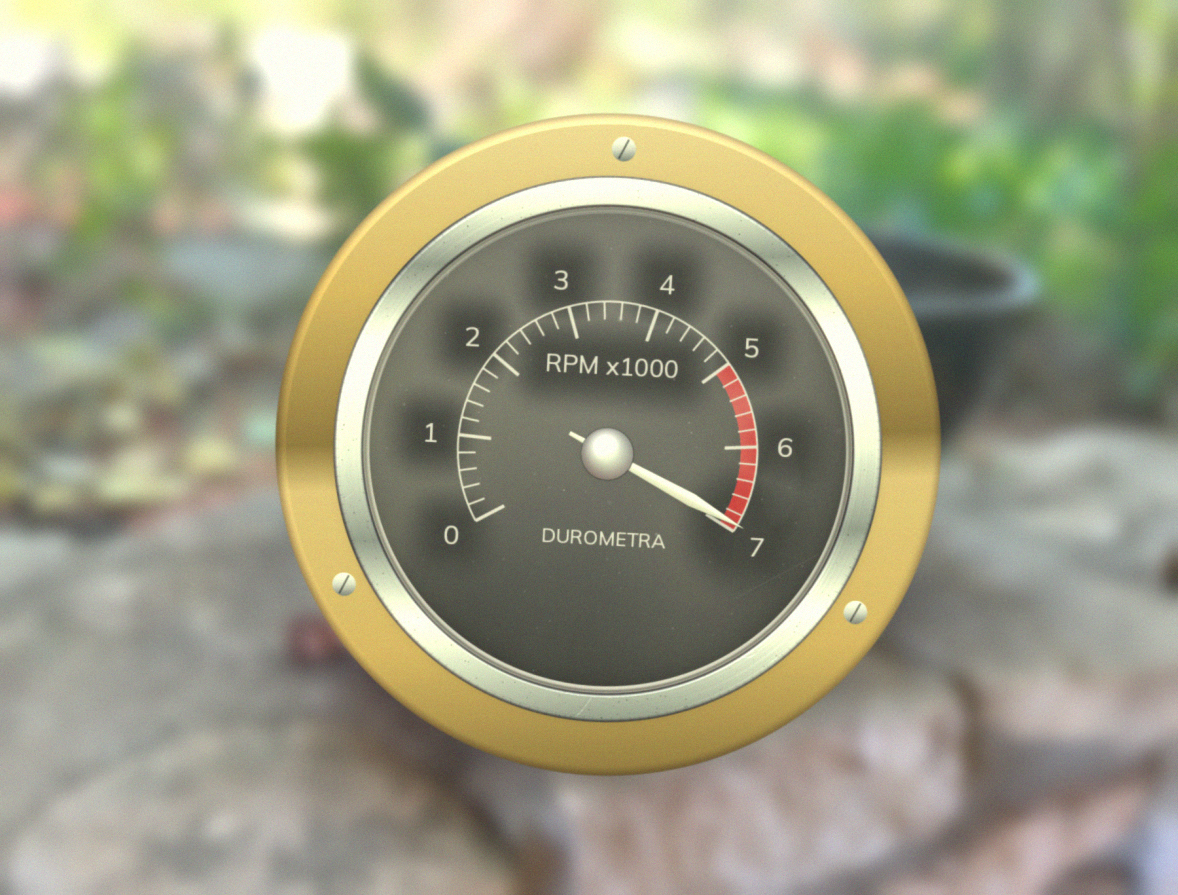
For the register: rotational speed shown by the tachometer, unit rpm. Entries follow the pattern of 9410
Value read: 6900
